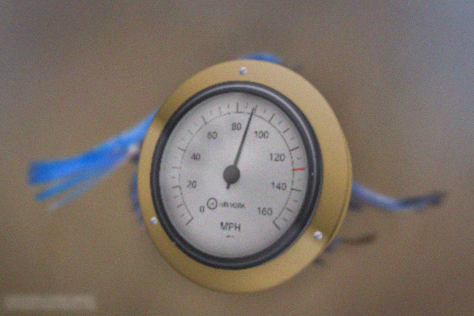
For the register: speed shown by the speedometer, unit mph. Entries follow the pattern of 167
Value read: 90
